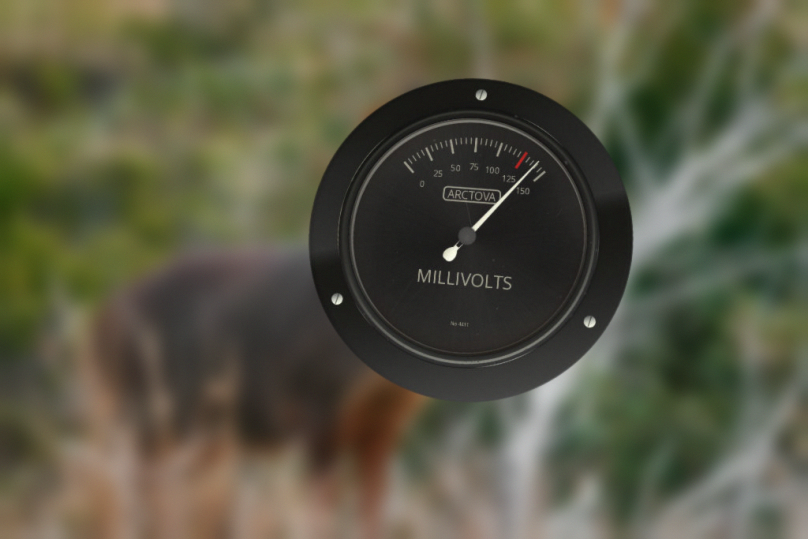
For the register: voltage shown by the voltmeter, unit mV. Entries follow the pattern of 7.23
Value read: 140
